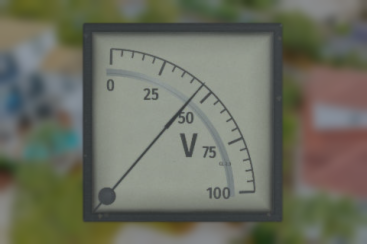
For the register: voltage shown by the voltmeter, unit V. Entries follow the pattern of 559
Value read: 45
